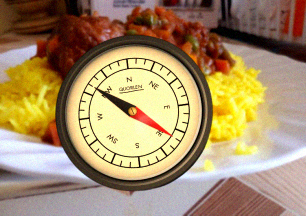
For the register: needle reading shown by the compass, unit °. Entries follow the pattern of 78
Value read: 130
